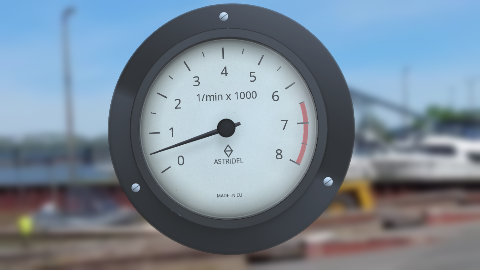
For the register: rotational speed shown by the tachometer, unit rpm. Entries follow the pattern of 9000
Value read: 500
